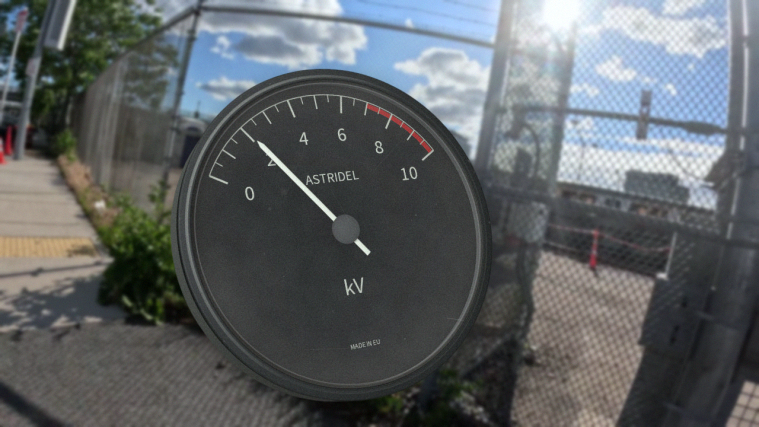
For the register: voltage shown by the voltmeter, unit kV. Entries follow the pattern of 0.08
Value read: 2
